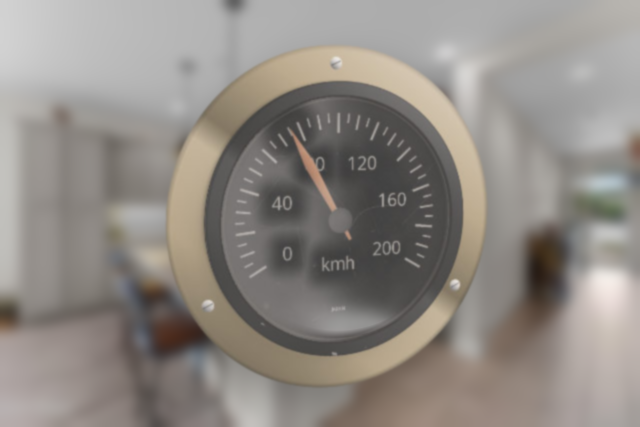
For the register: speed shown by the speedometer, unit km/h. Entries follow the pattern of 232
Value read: 75
